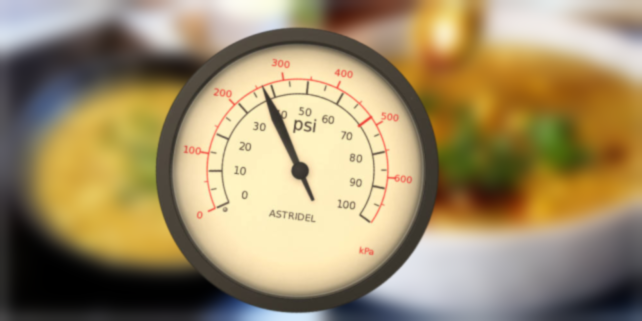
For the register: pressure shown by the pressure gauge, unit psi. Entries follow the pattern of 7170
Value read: 37.5
